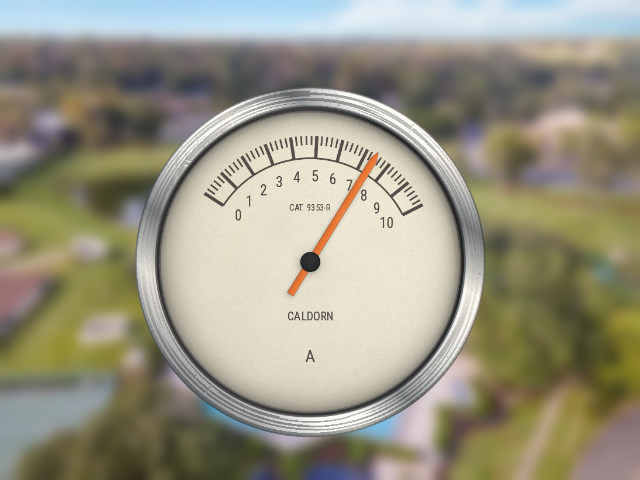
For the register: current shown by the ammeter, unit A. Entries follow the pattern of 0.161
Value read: 7.4
